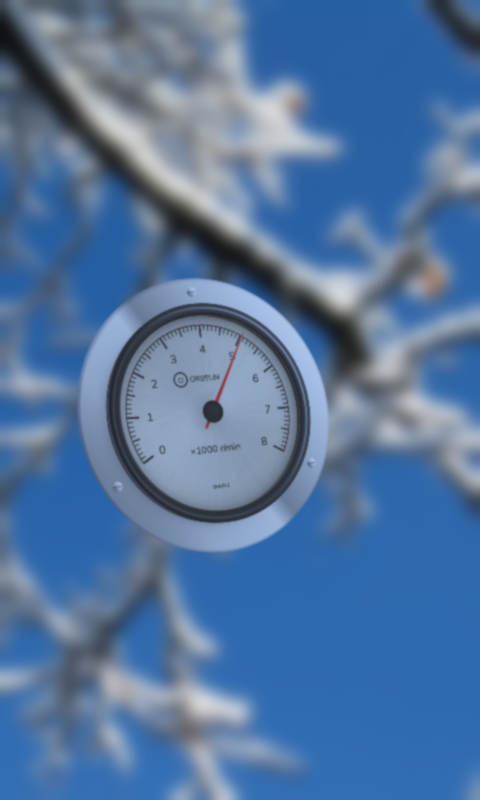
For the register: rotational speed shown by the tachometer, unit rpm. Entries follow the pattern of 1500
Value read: 5000
